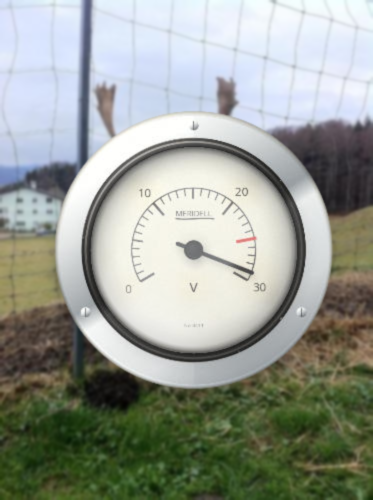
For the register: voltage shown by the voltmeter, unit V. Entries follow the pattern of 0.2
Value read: 29
